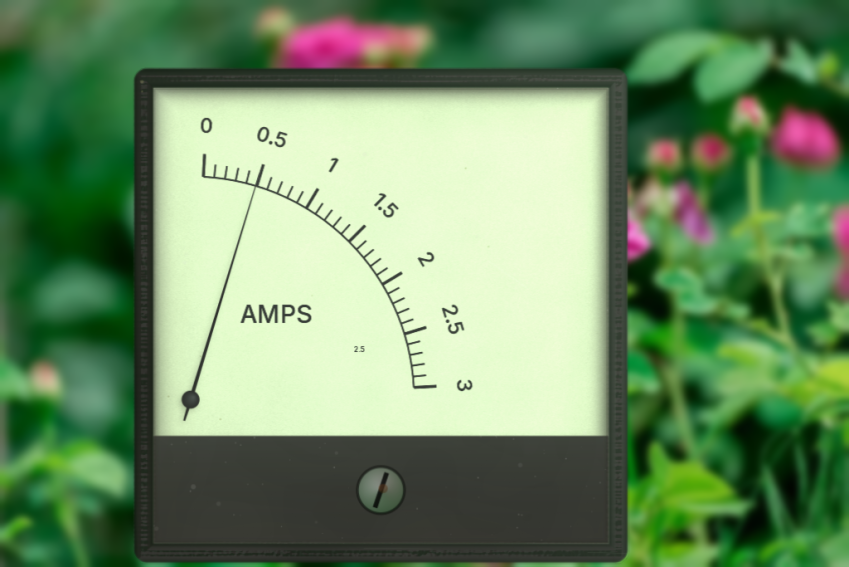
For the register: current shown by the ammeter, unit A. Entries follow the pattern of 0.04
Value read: 0.5
